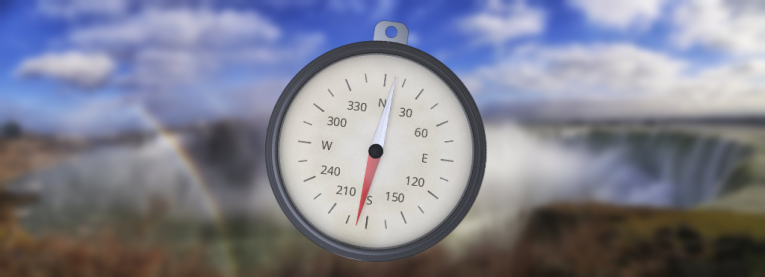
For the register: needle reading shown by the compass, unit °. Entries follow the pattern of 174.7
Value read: 187.5
